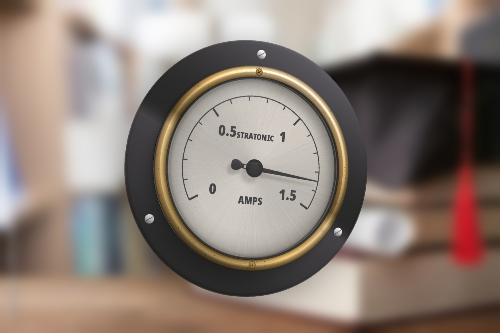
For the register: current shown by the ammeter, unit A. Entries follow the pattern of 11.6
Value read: 1.35
